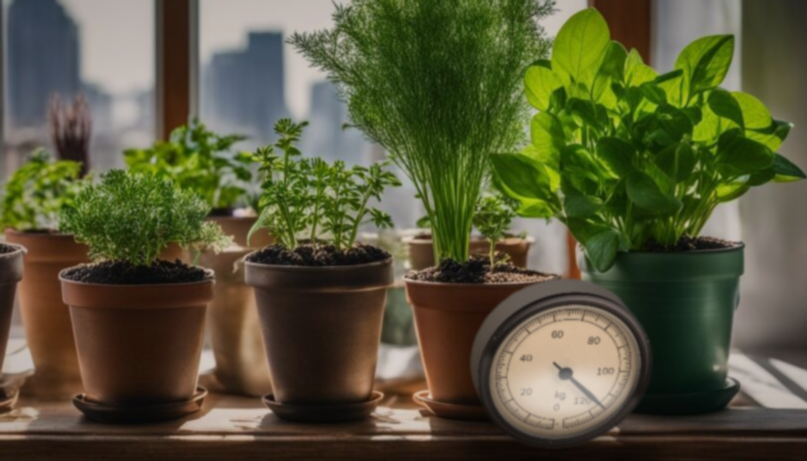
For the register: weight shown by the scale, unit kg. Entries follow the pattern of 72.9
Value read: 115
